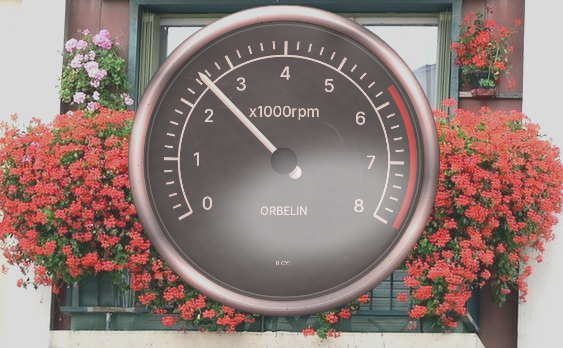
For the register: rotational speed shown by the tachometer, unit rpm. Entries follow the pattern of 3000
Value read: 2500
